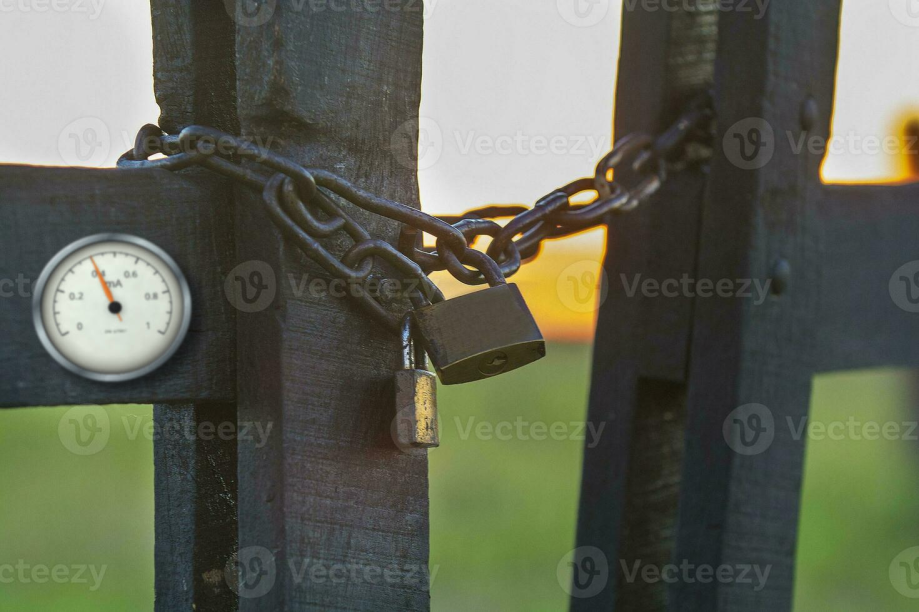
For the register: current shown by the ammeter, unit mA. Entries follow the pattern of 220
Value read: 0.4
